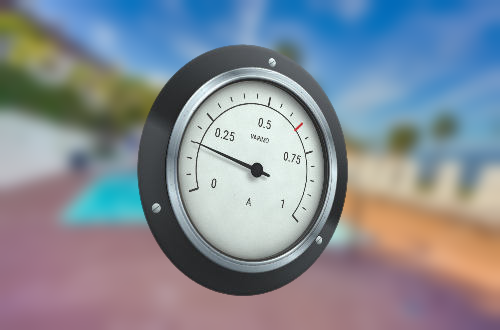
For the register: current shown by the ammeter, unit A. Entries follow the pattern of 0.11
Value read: 0.15
